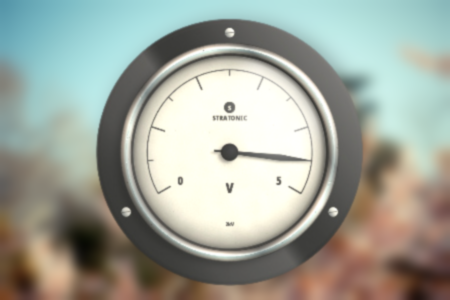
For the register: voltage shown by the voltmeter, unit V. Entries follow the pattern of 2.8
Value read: 4.5
